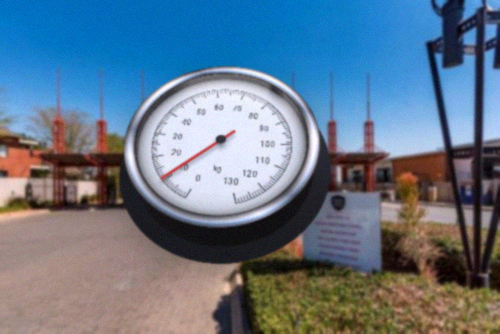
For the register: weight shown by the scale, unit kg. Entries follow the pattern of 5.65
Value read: 10
